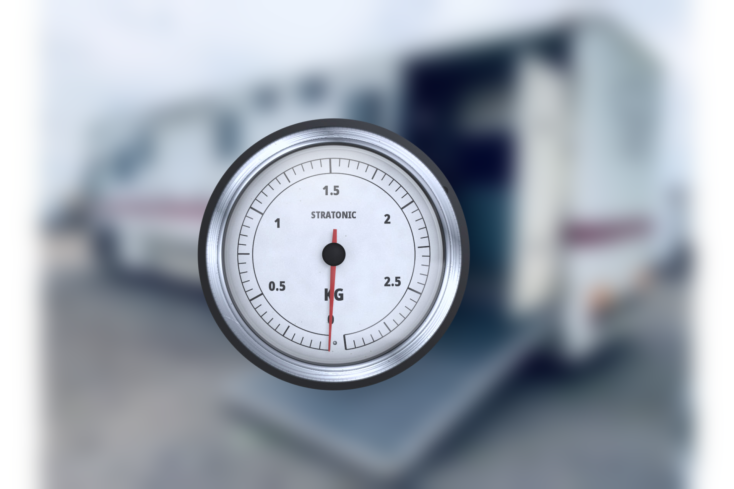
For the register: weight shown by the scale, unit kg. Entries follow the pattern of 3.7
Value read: 0
